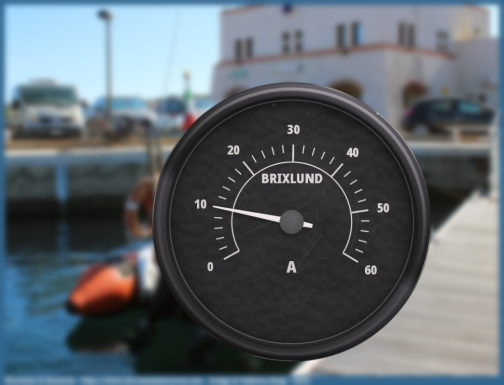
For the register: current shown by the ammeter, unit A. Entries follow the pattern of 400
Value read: 10
